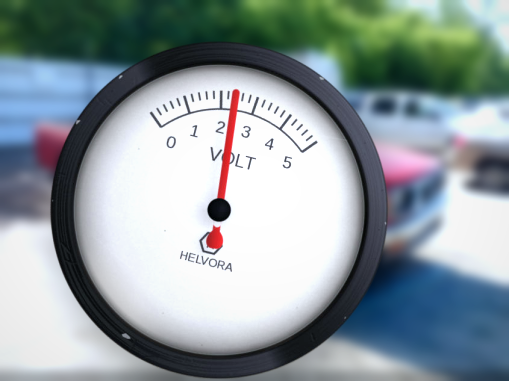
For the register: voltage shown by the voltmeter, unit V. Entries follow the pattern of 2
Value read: 2.4
